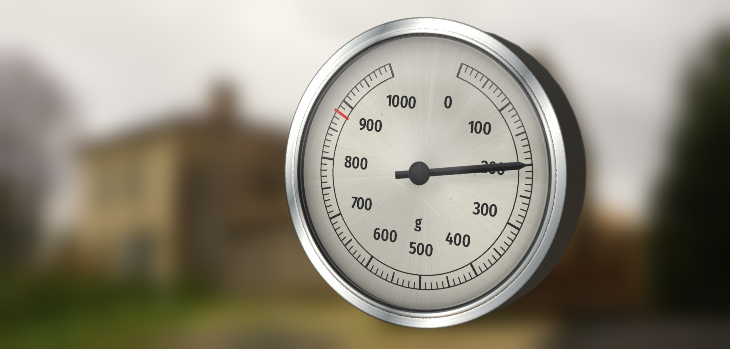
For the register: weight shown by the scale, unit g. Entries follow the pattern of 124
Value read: 200
